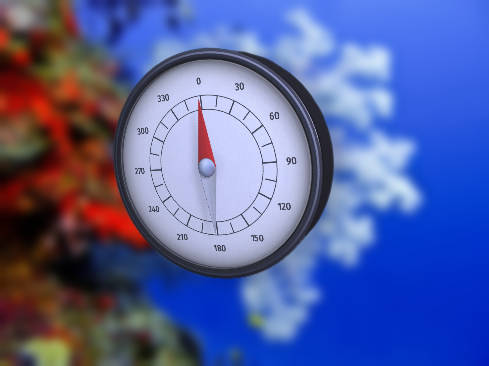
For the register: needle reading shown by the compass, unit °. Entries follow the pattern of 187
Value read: 0
